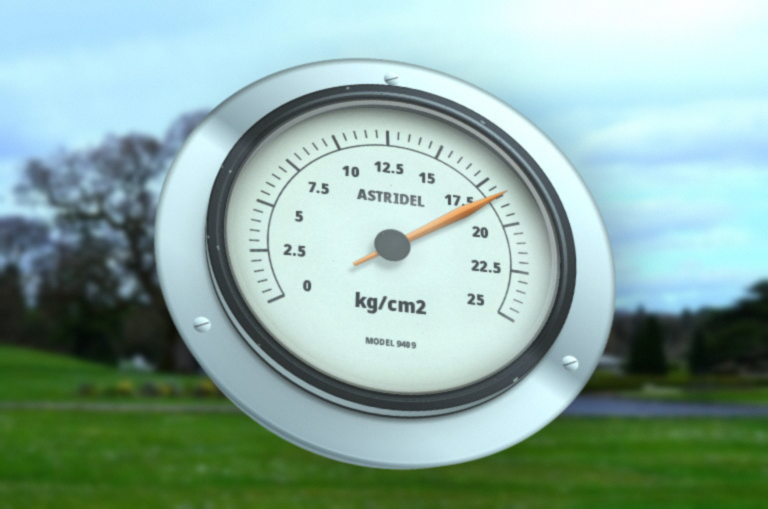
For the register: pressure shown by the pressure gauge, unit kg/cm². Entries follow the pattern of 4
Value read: 18.5
